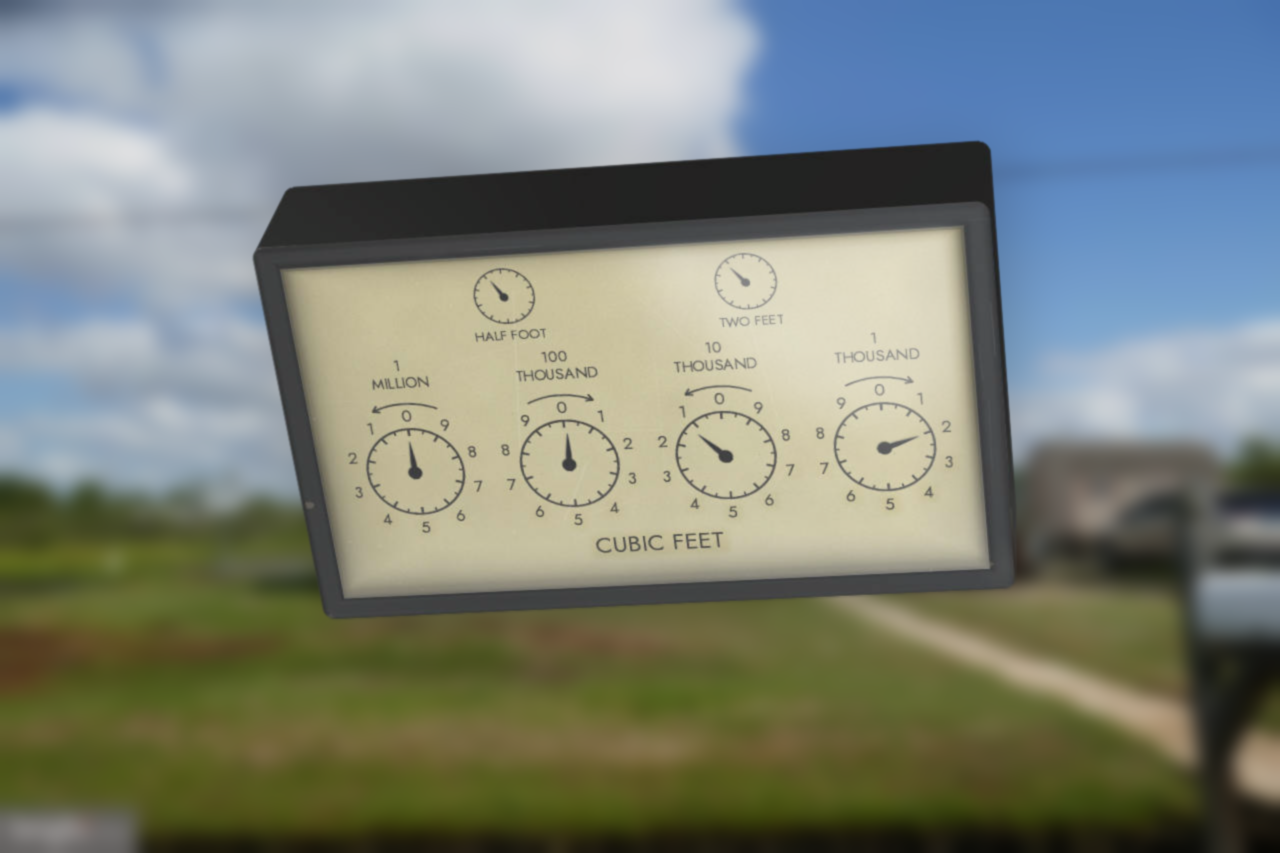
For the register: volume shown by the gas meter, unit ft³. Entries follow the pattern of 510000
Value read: 1200
